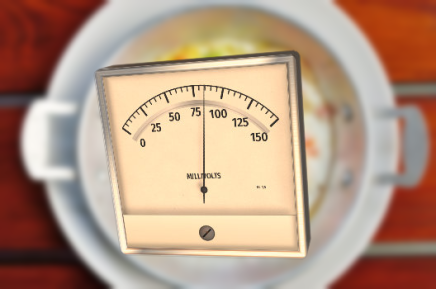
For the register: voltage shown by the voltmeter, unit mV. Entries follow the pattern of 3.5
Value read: 85
